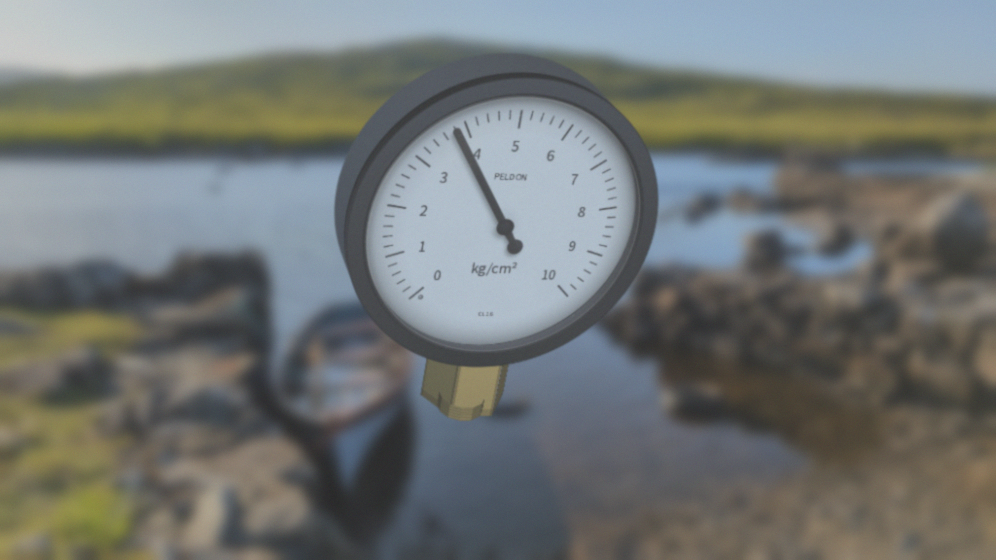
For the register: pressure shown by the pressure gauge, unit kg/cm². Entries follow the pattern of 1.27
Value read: 3.8
